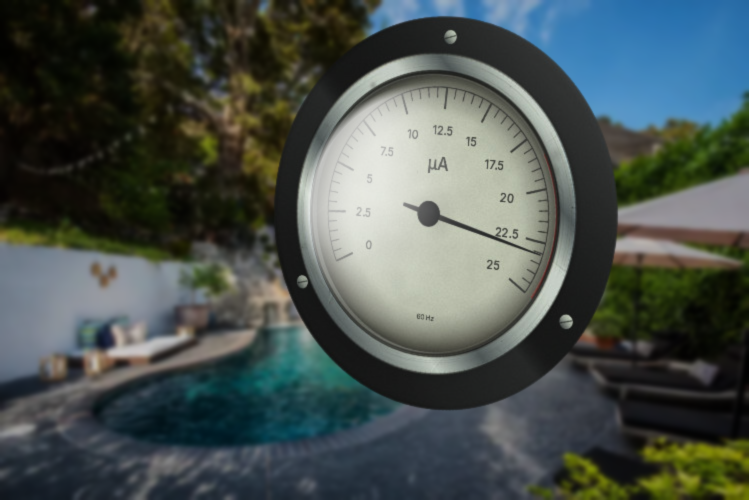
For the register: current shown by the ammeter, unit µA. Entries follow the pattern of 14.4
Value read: 23
